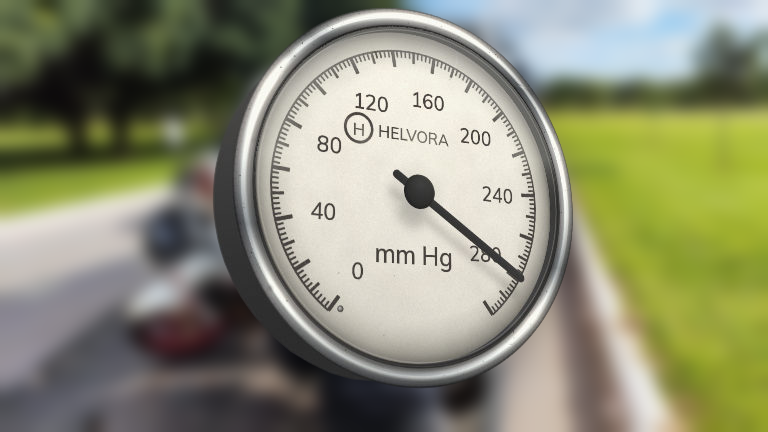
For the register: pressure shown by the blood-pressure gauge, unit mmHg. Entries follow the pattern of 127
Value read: 280
